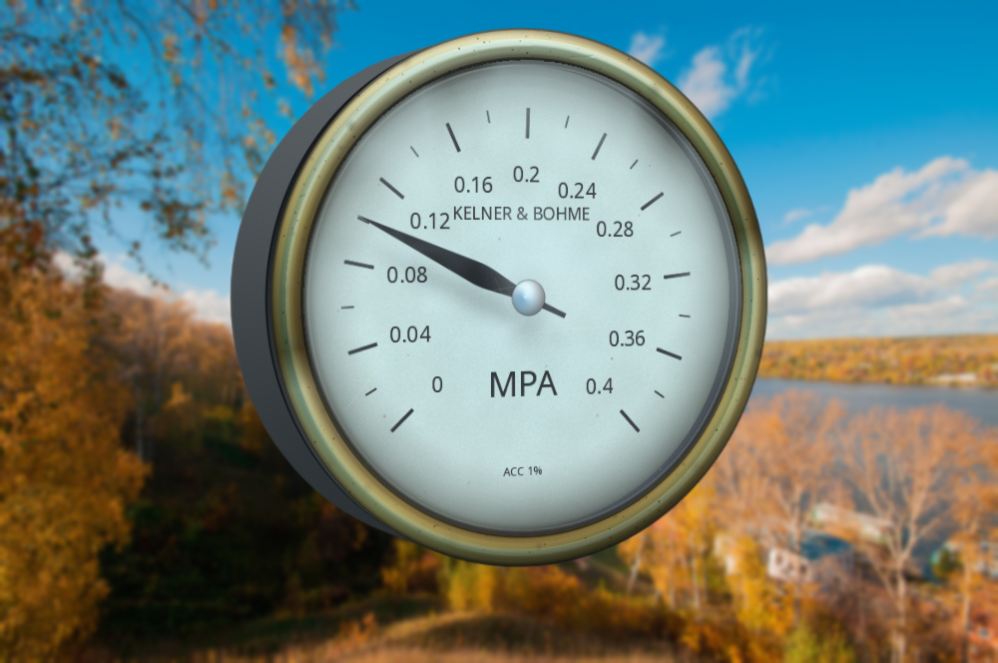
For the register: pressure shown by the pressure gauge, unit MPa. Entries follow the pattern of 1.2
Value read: 0.1
